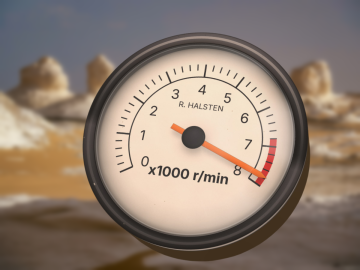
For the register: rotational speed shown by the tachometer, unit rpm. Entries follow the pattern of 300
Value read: 7800
